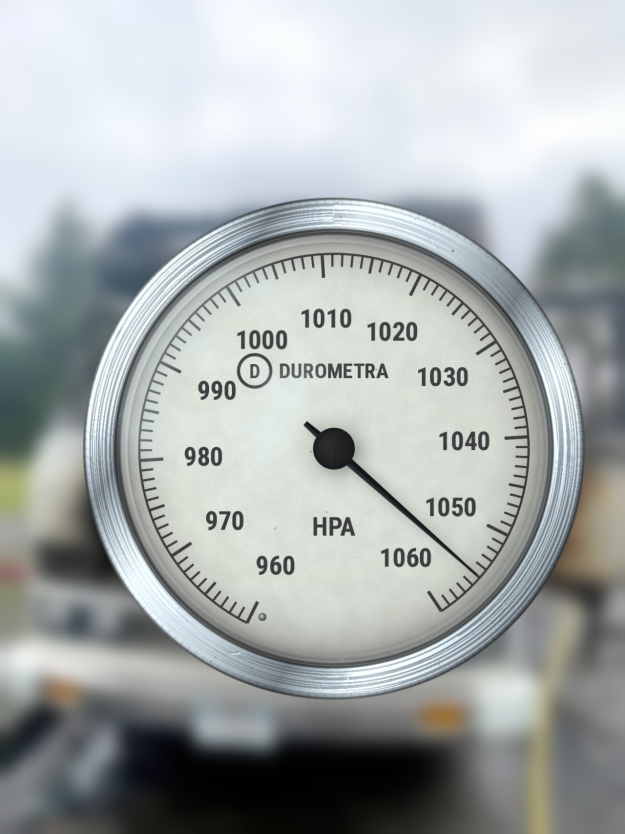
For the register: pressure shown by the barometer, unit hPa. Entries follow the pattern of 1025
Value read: 1055
